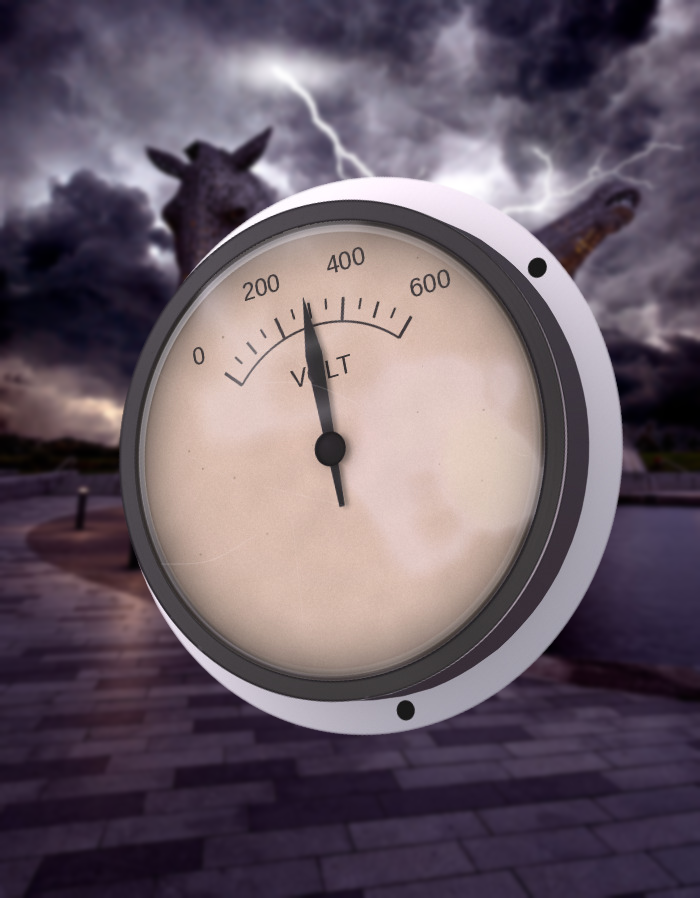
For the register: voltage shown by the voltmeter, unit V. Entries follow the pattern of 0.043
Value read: 300
